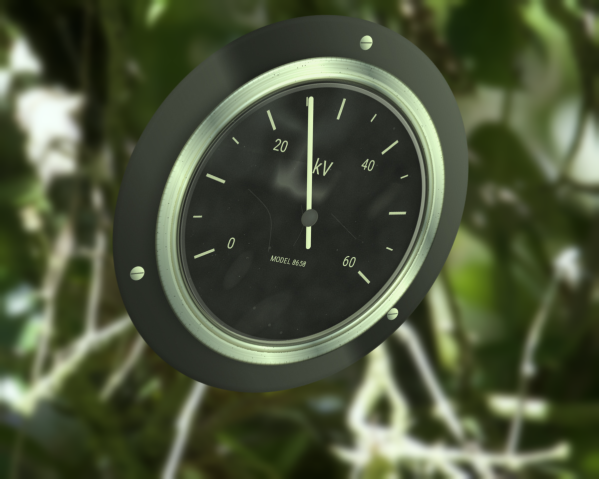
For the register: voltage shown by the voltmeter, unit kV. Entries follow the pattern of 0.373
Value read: 25
